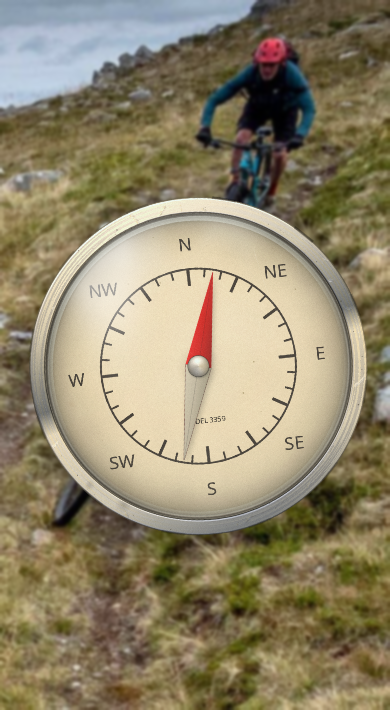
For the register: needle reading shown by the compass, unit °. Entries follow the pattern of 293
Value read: 15
